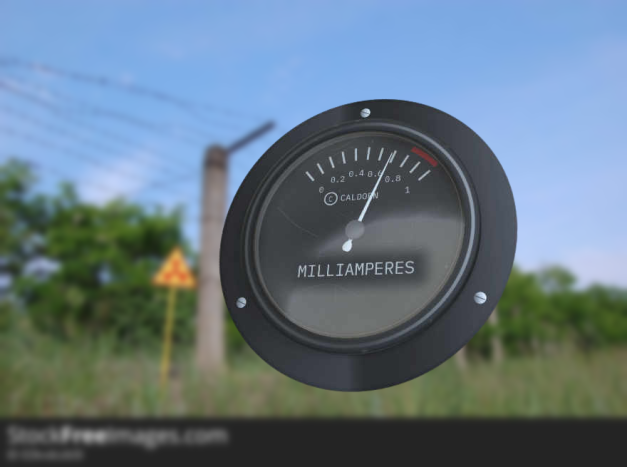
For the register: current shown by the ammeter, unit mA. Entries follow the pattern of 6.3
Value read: 0.7
